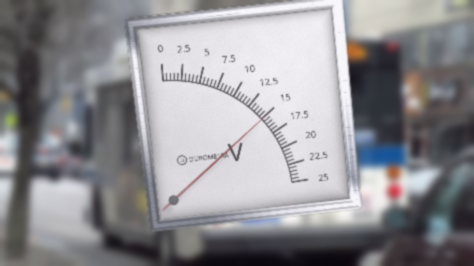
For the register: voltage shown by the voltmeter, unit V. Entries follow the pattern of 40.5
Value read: 15
